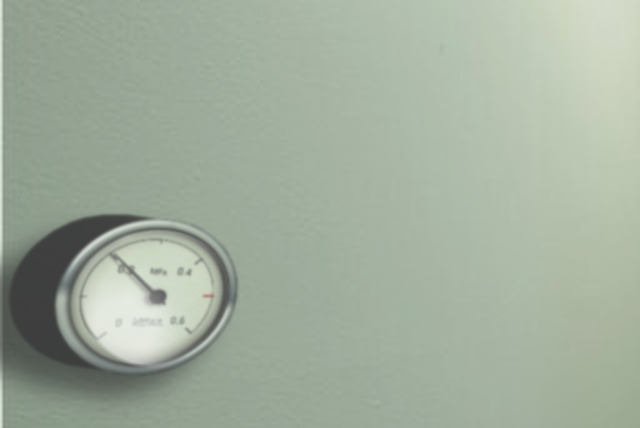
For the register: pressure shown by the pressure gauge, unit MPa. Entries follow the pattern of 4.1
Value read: 0.2
